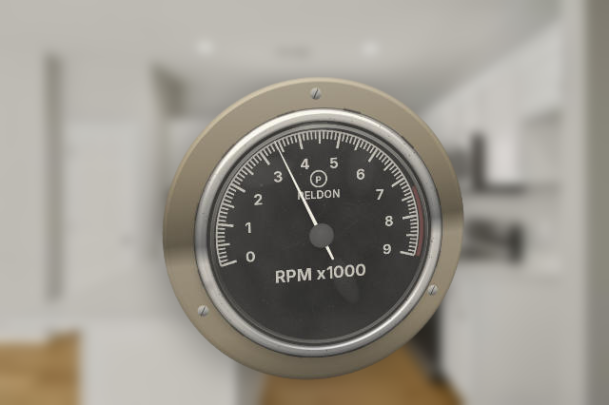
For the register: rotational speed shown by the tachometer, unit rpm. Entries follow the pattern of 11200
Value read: 3400
